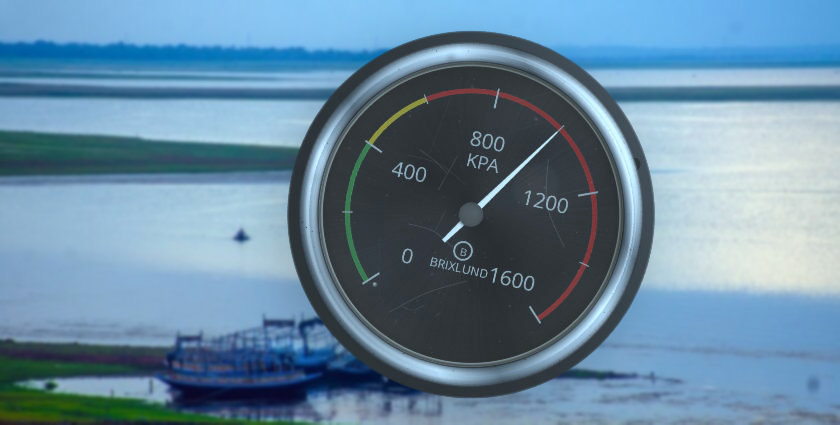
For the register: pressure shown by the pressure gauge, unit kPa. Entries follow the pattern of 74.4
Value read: 1000
